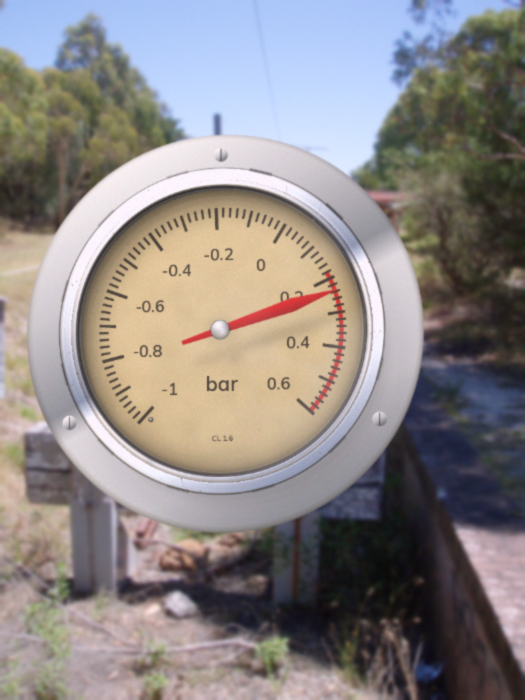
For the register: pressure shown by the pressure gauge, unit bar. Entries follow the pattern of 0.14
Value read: 0.24
